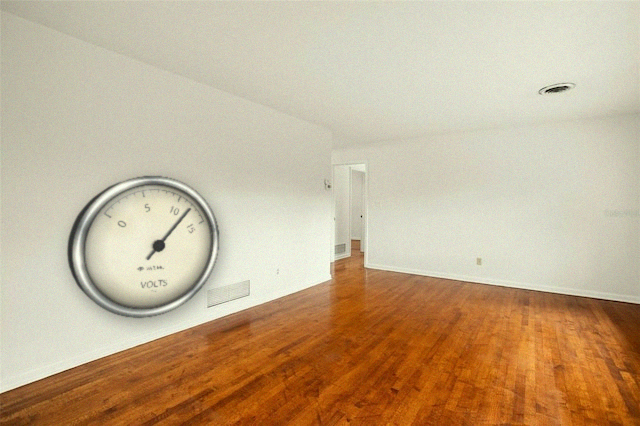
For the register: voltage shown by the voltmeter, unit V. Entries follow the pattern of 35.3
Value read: 12
